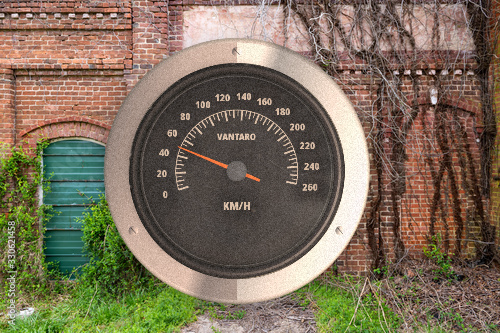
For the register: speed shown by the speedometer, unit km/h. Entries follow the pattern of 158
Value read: 50
